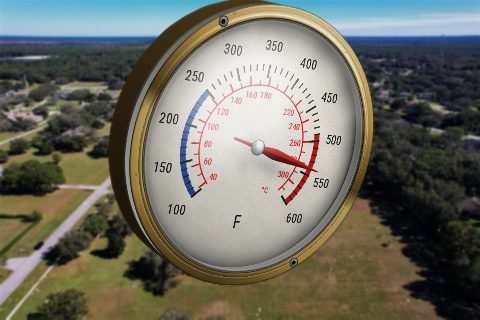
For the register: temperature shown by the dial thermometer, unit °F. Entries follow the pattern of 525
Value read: 540
